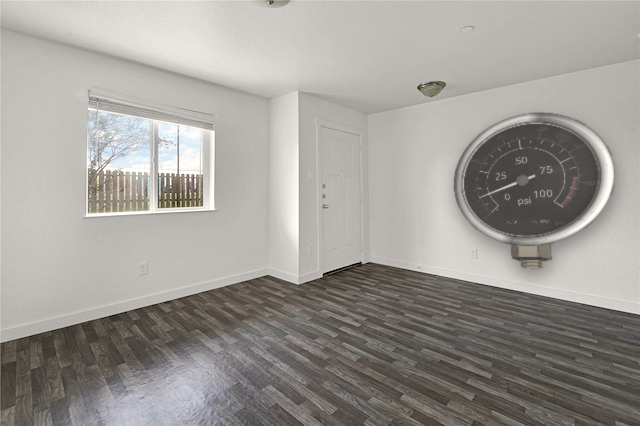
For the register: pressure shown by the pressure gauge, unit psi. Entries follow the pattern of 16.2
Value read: 10
